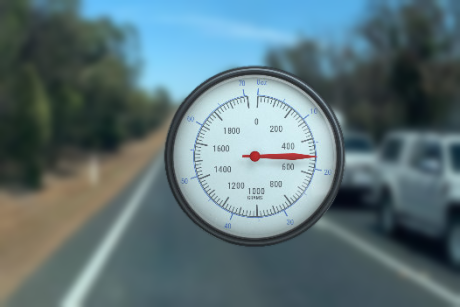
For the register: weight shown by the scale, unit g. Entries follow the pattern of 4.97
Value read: 500
